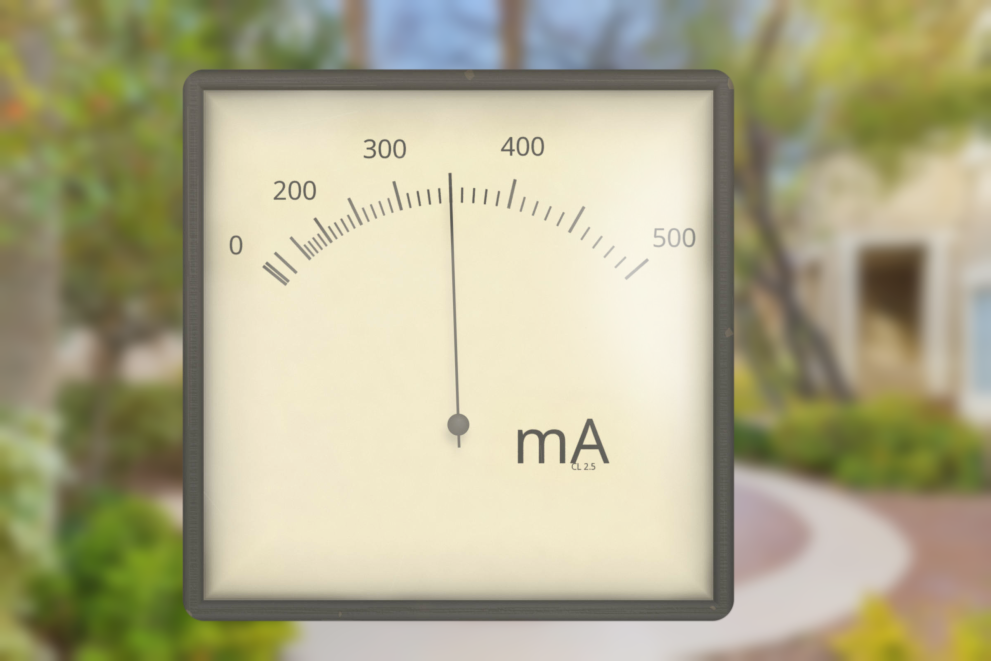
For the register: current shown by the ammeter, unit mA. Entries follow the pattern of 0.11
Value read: 350
